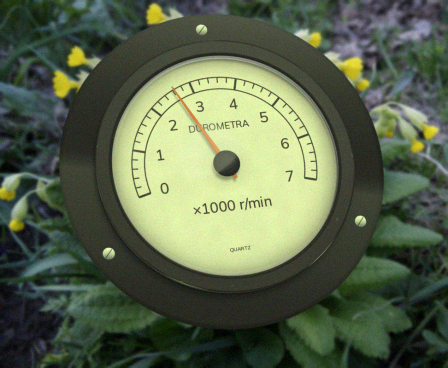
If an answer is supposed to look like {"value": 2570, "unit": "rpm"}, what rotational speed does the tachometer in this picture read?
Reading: {"value": 2600, "unit": "rpm"}
